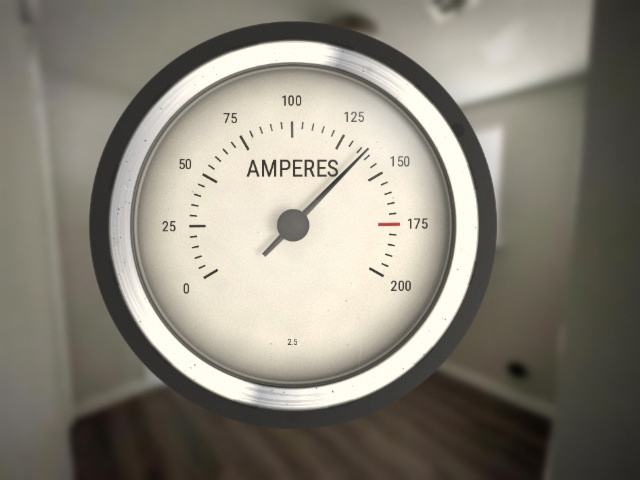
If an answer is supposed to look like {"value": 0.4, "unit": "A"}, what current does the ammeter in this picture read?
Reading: {"value": 137.5, "unit": "A"}
